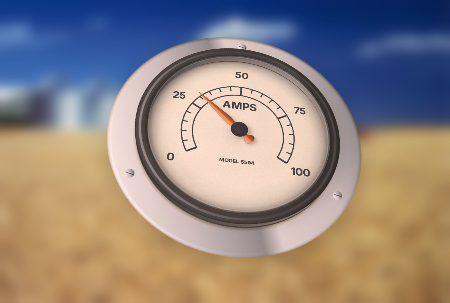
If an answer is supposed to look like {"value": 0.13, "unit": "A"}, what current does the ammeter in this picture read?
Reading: {"value": 30, "unit": "A"}
